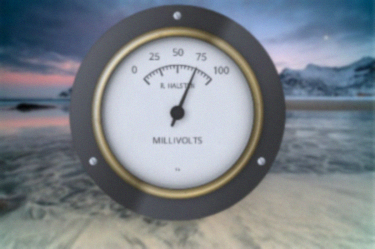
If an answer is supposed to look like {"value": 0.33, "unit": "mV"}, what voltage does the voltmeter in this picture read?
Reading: {"value": 75, "unit": "mV"}
